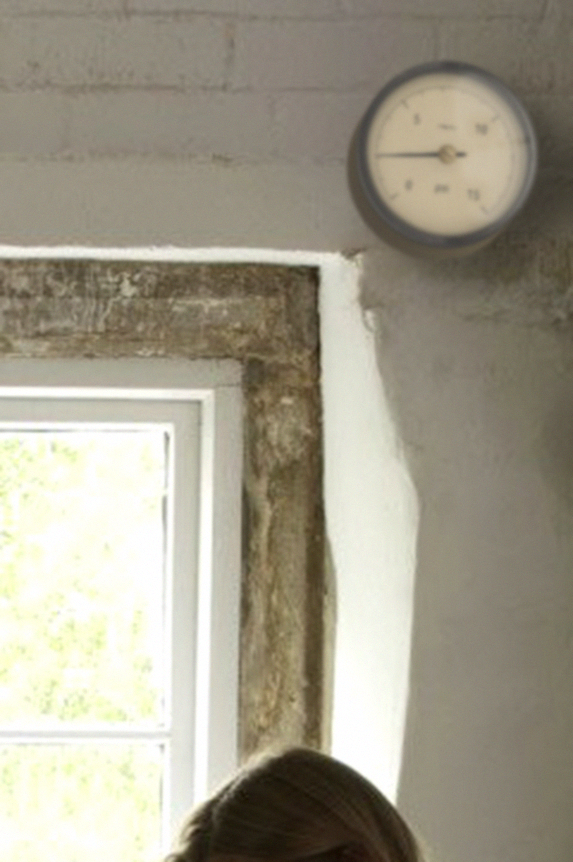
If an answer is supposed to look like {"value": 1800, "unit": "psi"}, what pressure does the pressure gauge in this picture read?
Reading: {"value": 2, "unit": "psi"}
